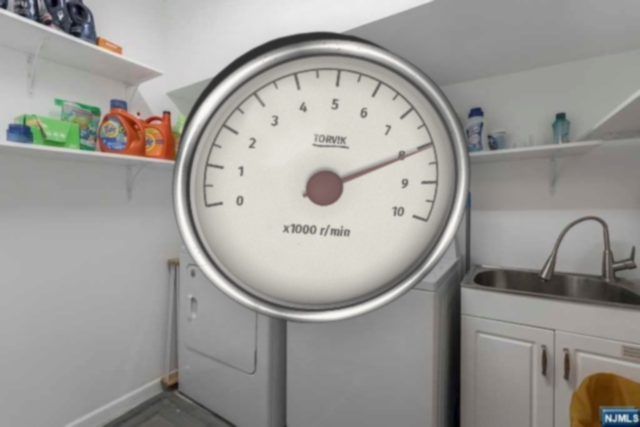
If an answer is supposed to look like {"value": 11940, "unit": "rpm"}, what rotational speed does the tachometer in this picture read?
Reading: {"value": 8000, "unit": "rpm"}
